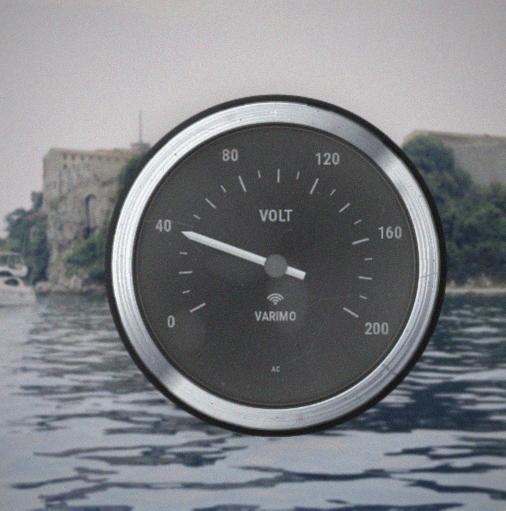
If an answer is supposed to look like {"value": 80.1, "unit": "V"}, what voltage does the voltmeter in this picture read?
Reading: {"value": 40, "unit": "V"}
